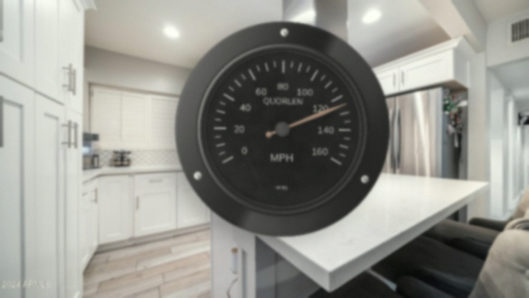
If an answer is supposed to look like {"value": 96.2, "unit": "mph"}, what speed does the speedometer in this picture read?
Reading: {"value": 125, "unit": "mph"}
